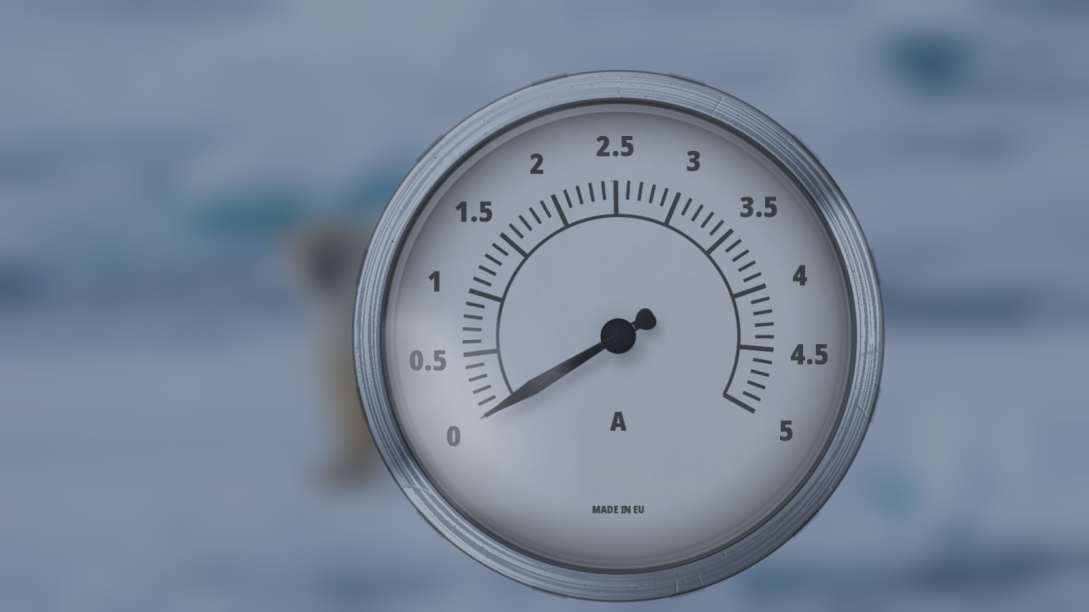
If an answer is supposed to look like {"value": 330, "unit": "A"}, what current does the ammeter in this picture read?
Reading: {"value": 0, "unit": "A"}
